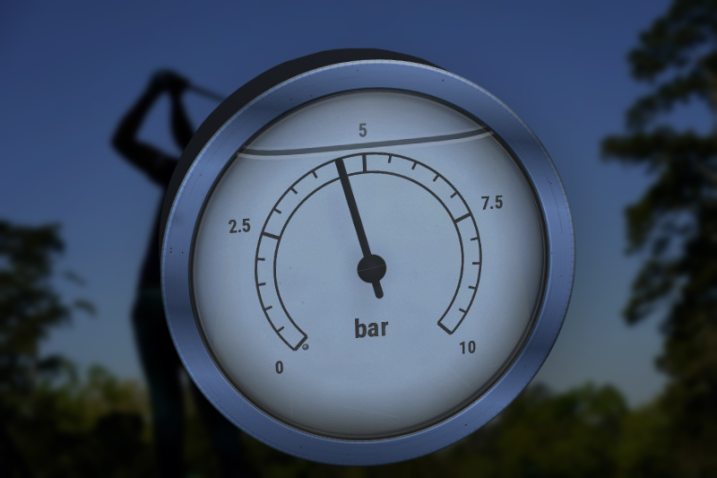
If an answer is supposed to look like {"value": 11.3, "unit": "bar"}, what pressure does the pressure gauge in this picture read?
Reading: {"value": 4.5, "unit": "bar"}
